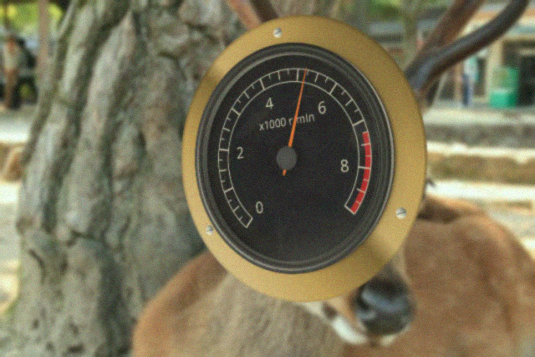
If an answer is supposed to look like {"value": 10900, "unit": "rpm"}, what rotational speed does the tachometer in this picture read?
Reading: {"value": 5250, "unit": "rpm"}
